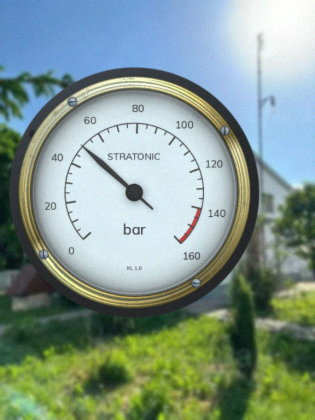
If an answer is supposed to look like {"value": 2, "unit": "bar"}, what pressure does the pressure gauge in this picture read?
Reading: {"value": 50, "unit": "bar"}
